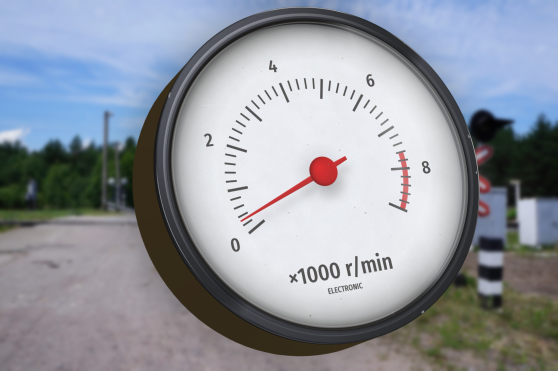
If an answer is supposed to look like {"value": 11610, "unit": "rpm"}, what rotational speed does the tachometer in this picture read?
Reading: {"value": 300, "unit": "rpm"}
